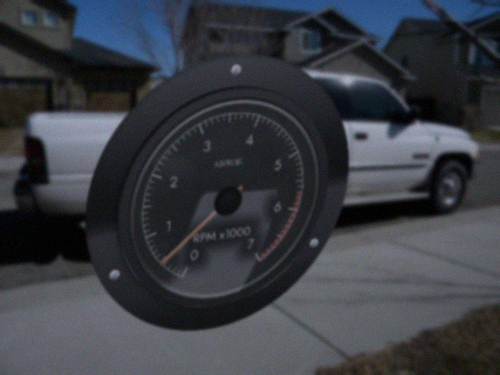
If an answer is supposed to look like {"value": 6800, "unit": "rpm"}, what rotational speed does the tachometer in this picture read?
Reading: {"value": 500, "unit": "rpm"}
